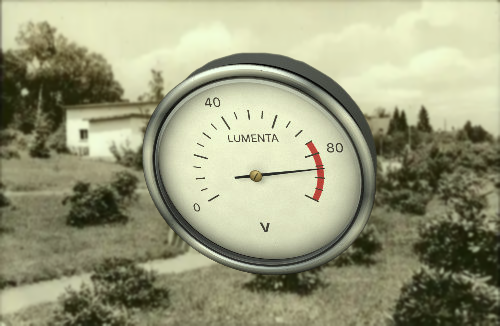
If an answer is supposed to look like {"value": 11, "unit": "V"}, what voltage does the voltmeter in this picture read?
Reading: {"value": 85, "unit": "V"}
